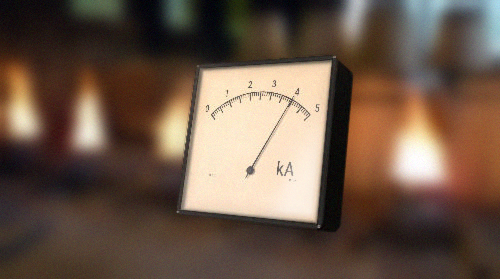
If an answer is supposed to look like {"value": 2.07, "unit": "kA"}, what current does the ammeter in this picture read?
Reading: {"value": 4, "unit": "kA"}
